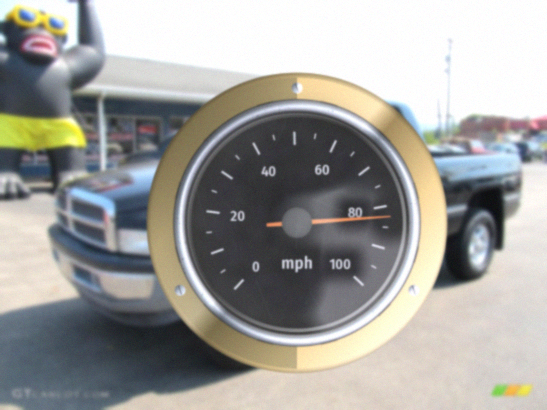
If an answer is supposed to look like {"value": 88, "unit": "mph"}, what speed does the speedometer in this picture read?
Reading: {"value": 82.5, "unit": "mph"}
